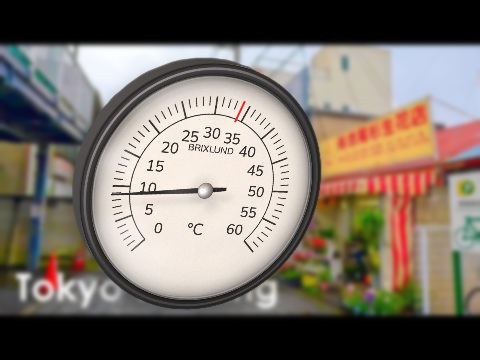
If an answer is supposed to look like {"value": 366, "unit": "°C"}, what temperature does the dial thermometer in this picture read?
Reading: {"value": 9, "unit": "°C"}
